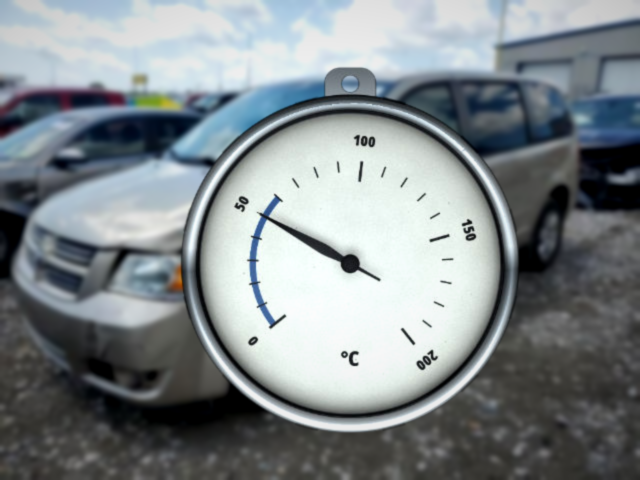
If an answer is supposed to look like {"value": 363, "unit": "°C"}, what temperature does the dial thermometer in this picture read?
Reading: {"value": 50, "unit": "°C"}
